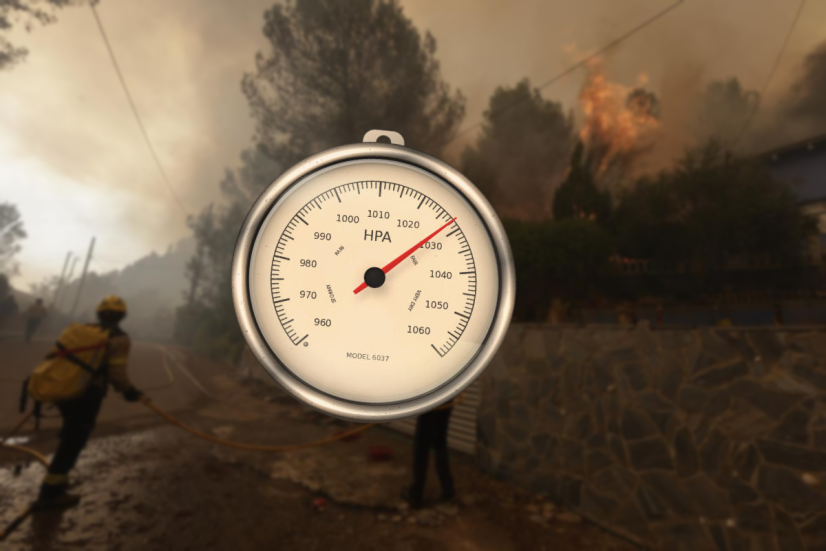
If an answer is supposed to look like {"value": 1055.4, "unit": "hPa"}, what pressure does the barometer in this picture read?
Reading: {"value": 1028, "unit": "hPa"}
